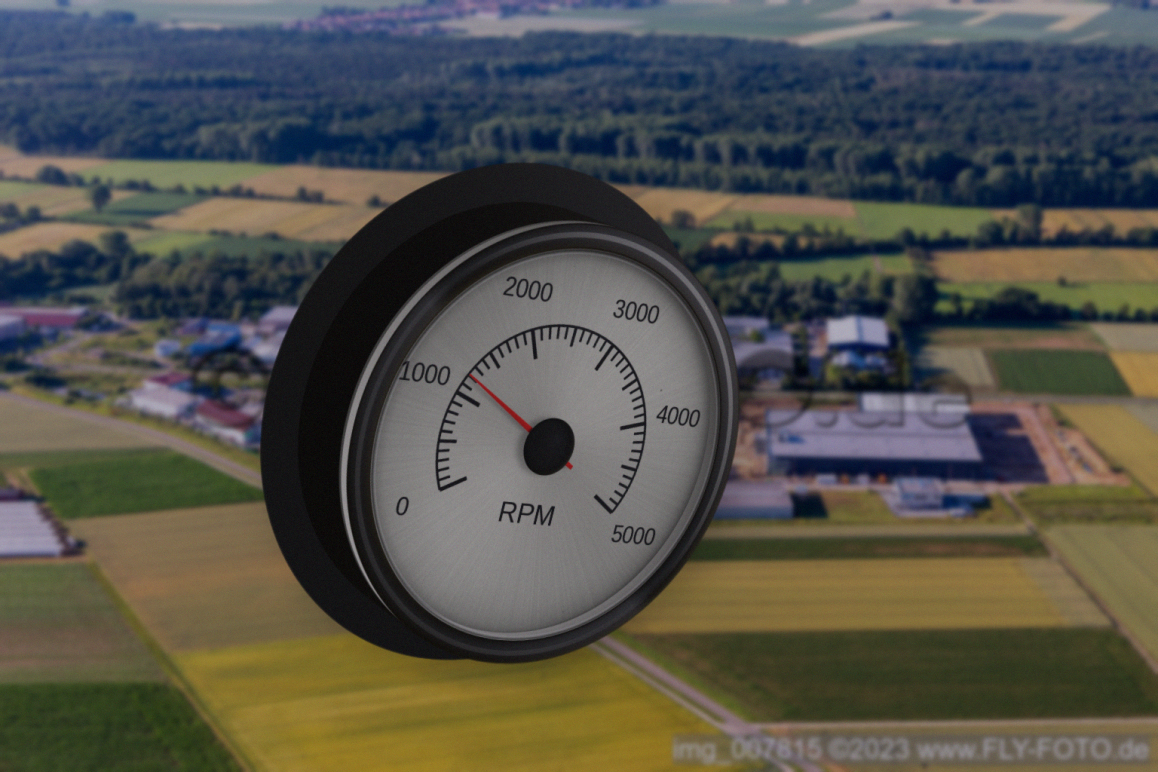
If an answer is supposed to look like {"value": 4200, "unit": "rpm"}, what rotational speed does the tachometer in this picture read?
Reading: {"value": 1200, "unit": "rpm"}
